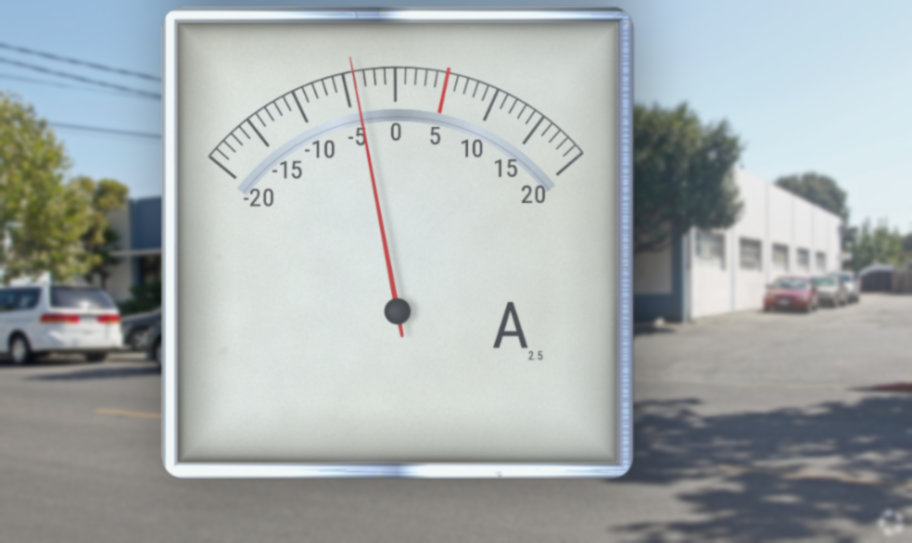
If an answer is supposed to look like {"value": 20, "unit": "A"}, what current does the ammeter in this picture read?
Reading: {"value": -4, "unit": "A"}
